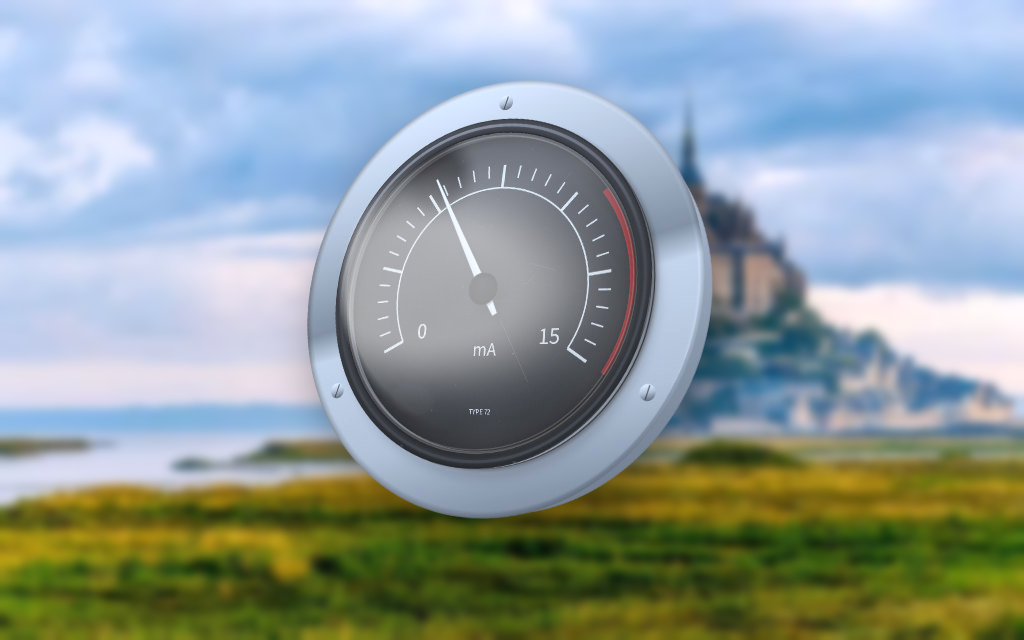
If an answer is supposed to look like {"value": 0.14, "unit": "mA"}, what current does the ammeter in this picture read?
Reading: {"value": 5.5, "unit": "mA"}
